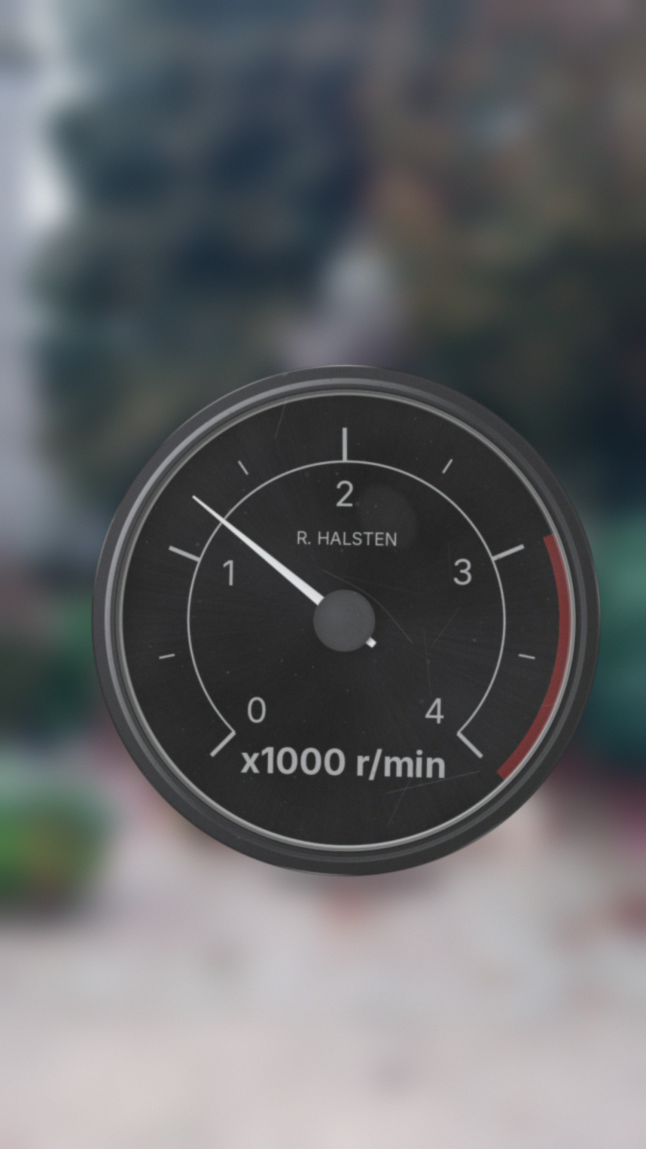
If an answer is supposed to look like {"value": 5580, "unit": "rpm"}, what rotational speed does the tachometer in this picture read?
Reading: {"value": 1250, "unit": "rpm"}
